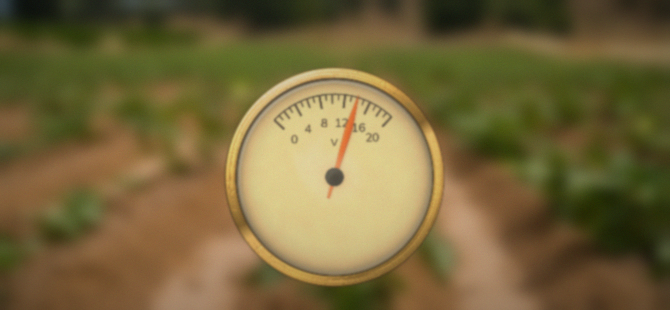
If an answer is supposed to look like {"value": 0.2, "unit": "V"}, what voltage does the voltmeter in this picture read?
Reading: {"value": 14, "unit": "V"}
